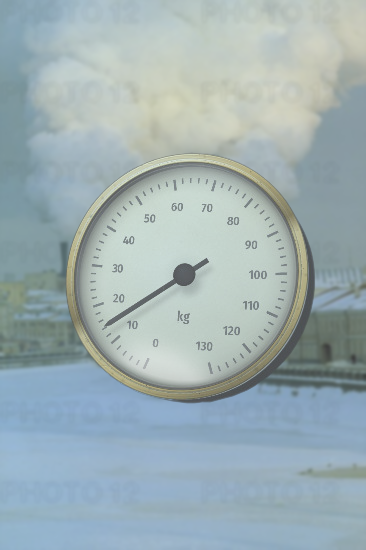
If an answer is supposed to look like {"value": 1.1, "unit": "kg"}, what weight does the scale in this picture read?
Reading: {"value": 14, "unit": "kg"}
